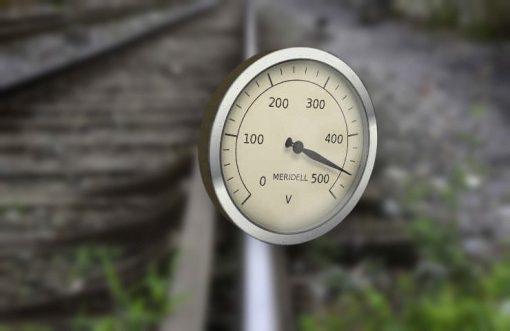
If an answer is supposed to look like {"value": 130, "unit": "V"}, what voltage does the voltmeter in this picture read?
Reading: {"value": 460, "unit": "V"}
